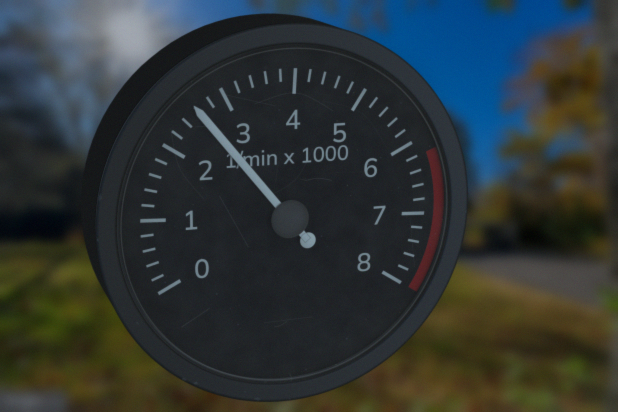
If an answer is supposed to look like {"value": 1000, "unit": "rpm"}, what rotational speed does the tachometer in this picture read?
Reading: {"value": 2600, "unit": "rpm"}
